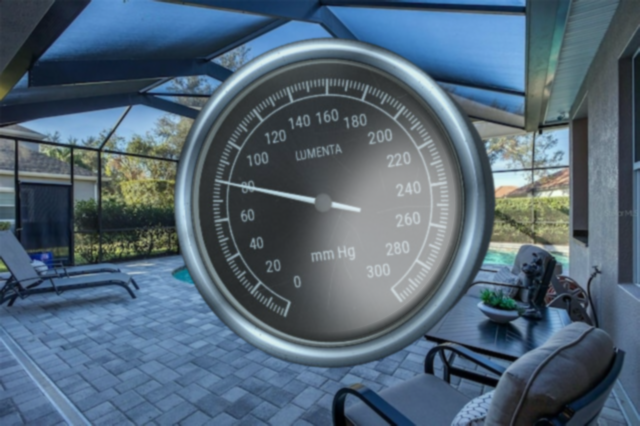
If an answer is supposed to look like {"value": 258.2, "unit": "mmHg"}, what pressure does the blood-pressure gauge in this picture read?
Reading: {"value": 80, "unit": "mmHg"}
